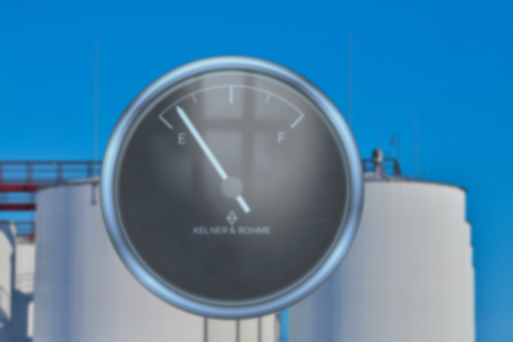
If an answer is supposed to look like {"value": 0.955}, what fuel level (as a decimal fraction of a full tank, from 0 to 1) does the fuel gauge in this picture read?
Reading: {"value": 0.125}
